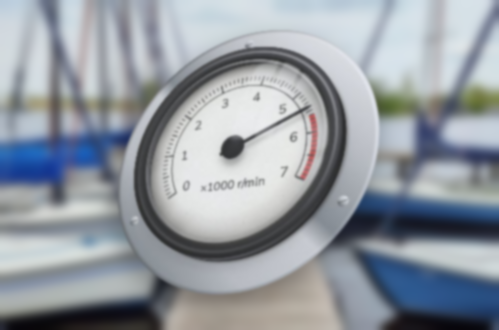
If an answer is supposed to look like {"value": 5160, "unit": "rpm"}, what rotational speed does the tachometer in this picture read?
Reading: {"value": 5500, "unit": "rpm"}
